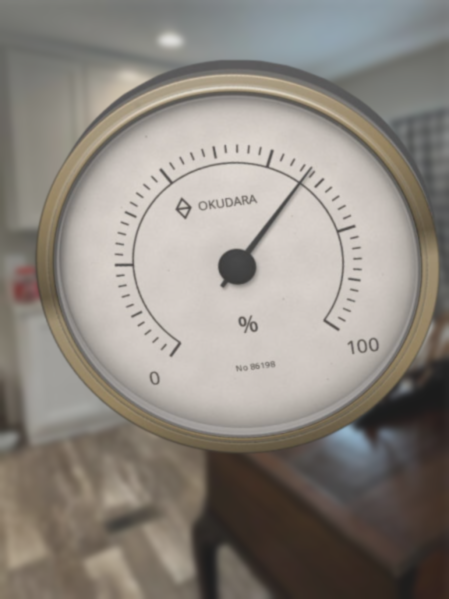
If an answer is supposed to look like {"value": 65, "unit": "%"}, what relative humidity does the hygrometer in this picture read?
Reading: {"value": 67, "unit": "%"}
